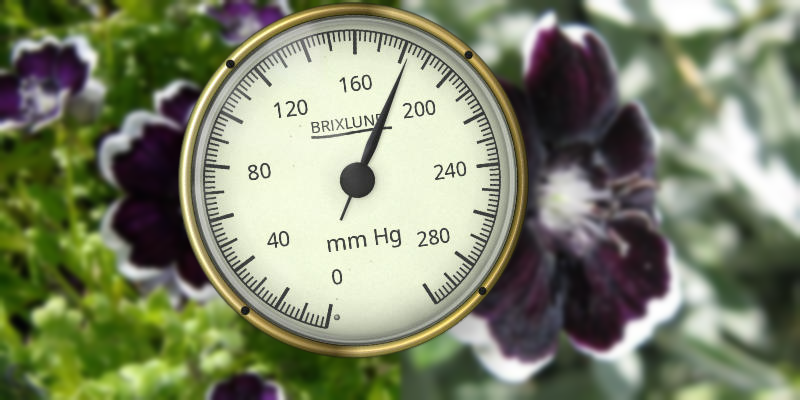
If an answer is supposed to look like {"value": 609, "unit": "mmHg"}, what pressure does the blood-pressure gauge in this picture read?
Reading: {"value": 182, "unit": "mmHg"}
